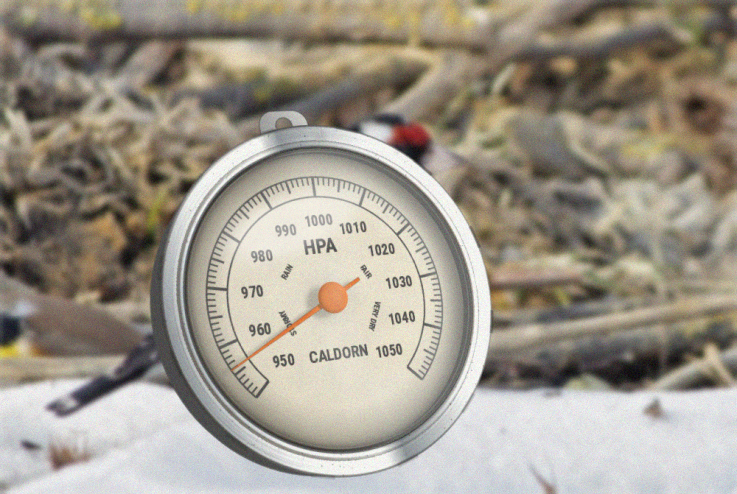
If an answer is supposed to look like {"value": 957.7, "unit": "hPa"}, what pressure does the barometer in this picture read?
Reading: {"value": 956, "unit": "hPa"}
